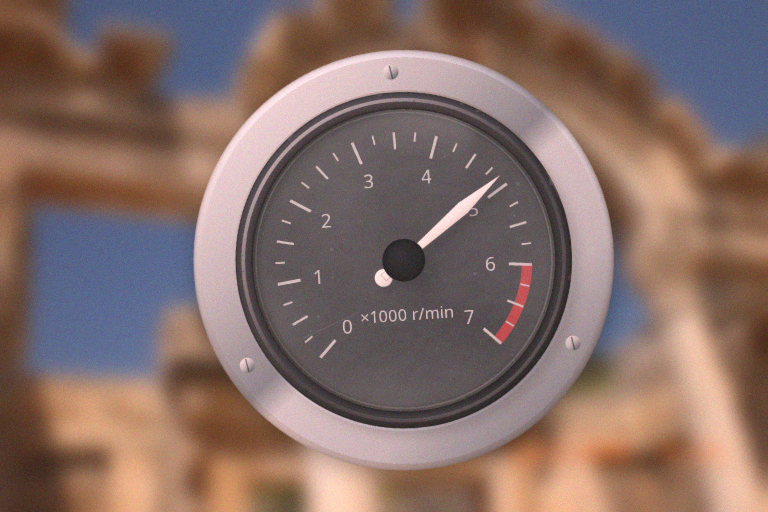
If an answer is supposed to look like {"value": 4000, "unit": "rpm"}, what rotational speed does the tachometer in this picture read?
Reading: {"value": 4875, "unit": "rpm"}
